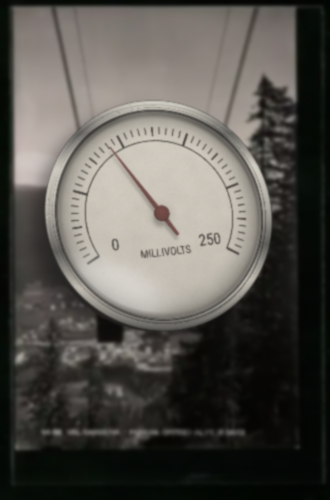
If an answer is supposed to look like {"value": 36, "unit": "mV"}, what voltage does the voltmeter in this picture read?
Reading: {"value": 90, "unit": "mV"}
